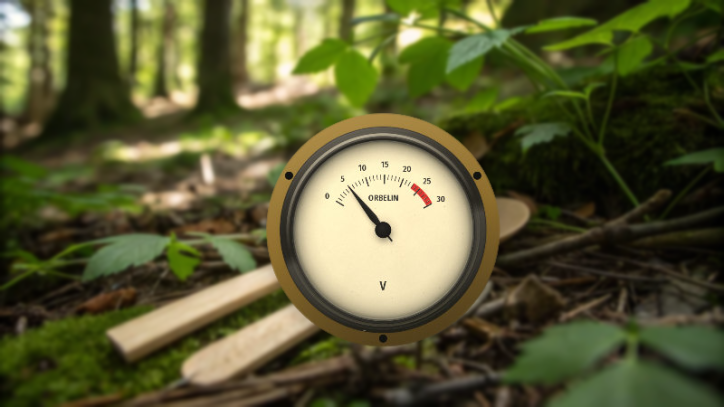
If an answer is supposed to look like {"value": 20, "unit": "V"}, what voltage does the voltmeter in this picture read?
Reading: {"value": 5, "unit": "V"}
